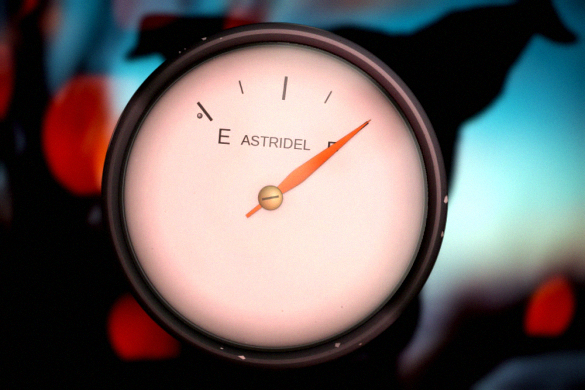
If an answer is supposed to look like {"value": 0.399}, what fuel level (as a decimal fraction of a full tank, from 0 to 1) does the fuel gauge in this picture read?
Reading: {"value": 1}
